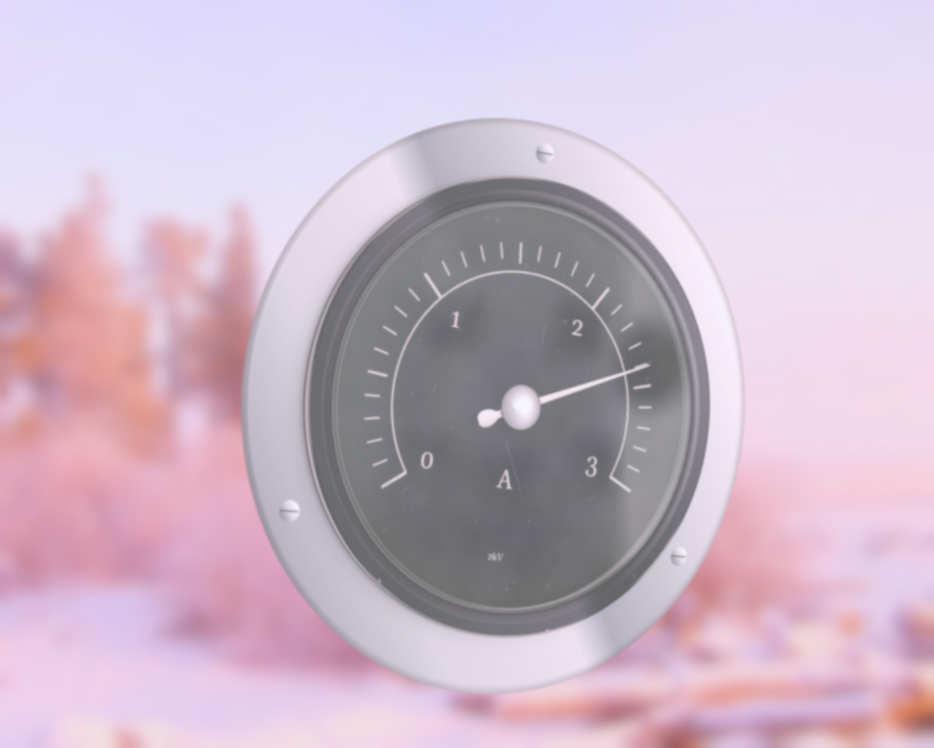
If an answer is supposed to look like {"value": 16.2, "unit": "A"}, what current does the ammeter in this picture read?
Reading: {"value": 2.4, "unit": "A"}
